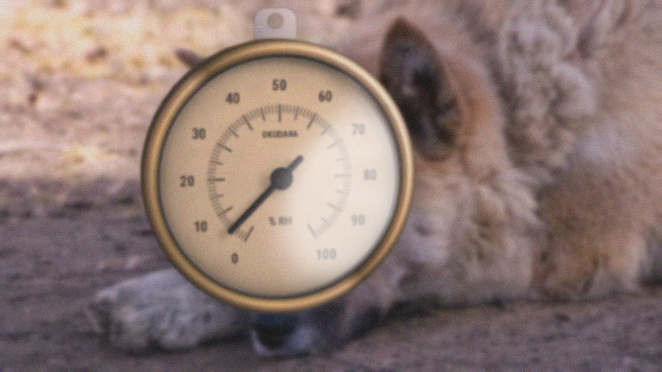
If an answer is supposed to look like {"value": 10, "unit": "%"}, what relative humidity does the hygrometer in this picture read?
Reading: {"value": 5, "unit": "%"}
